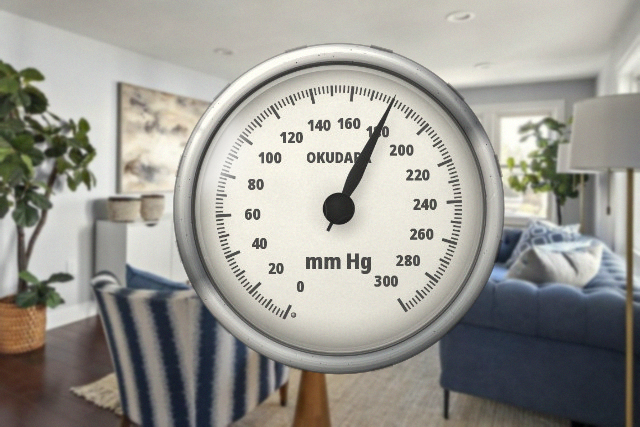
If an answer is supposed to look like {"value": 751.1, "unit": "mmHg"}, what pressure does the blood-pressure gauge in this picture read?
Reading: {"value": 180, "unit": "mmHg"}
